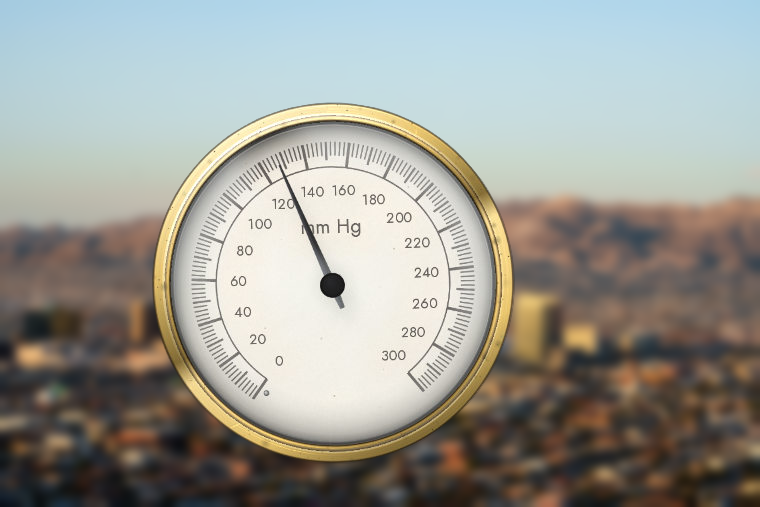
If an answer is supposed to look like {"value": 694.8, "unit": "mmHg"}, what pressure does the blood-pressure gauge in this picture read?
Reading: {"value": 128, "unit": "mmHg"}
